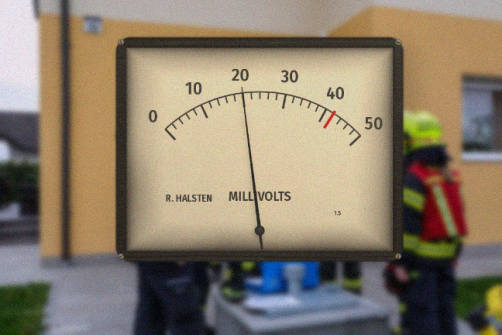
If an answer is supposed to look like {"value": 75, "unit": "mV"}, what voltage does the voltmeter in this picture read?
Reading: {"value": 20, "unit": "mV"}
